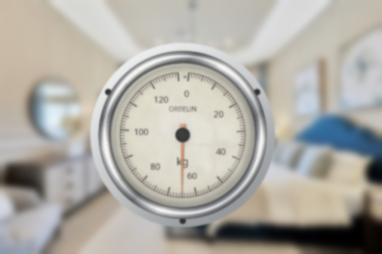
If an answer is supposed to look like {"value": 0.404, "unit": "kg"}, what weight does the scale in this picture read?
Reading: {"value": 65, "unit": "kg"}
